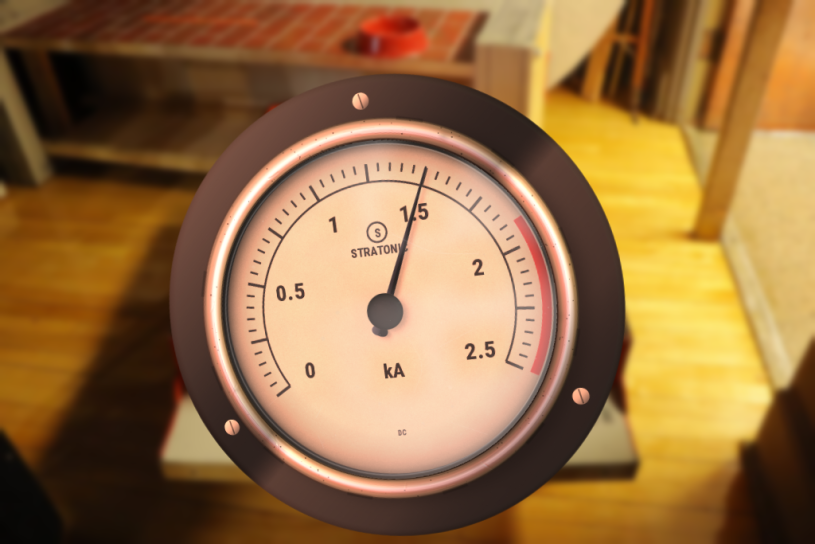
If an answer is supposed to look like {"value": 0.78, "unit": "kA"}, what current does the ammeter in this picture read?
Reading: {"value": 1.5, "unit": "kA"}
